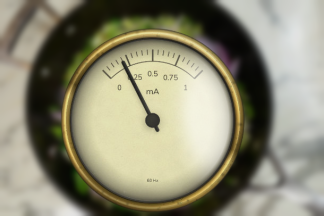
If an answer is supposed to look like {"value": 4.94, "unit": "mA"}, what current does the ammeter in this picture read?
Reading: {"value": 0.2, "unit": "mA"}
